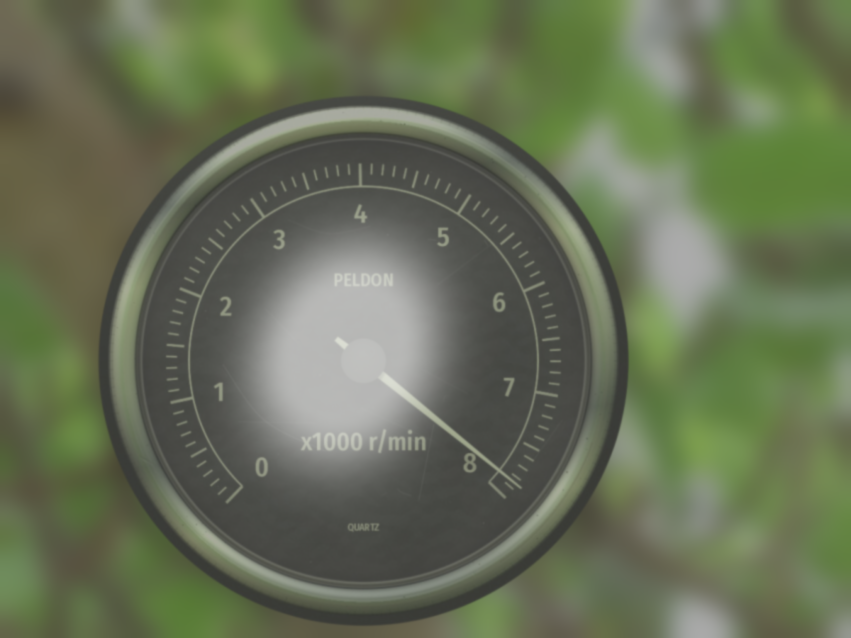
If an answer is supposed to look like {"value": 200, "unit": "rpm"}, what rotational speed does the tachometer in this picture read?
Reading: {"value": 7850, "unit": "rpm"}
